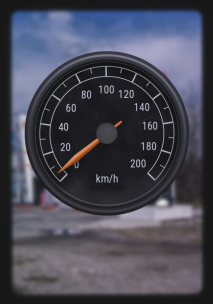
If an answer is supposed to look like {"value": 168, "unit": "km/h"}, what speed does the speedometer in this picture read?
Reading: {"value": 5, "unit": "km/h"}
